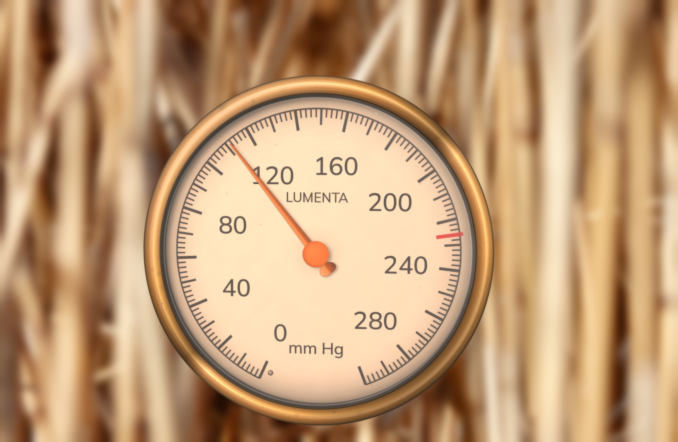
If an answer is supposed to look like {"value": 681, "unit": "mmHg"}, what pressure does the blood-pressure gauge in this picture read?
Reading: {"value": 112, "unit": "mmHg"}
